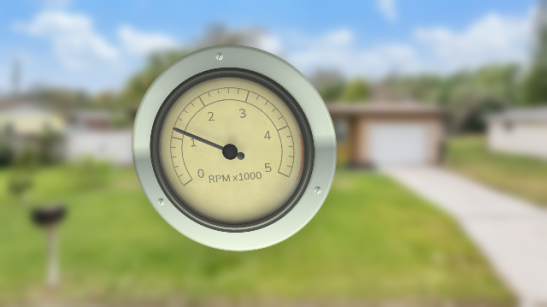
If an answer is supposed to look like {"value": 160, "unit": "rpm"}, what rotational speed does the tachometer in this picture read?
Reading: {"value": 1200, "unit": "rpm"}
